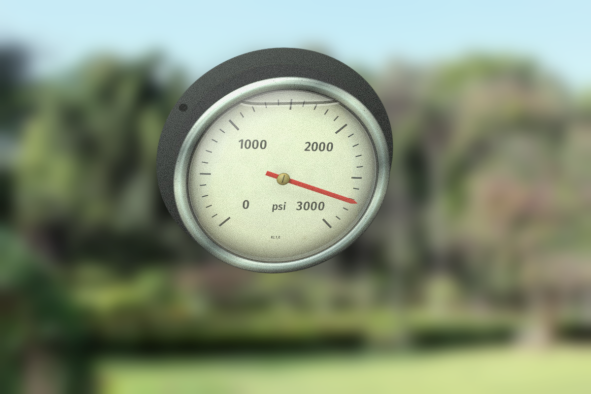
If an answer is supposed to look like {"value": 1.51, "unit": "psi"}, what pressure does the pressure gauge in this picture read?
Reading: {"value": 2700, "unit": "psi"}
